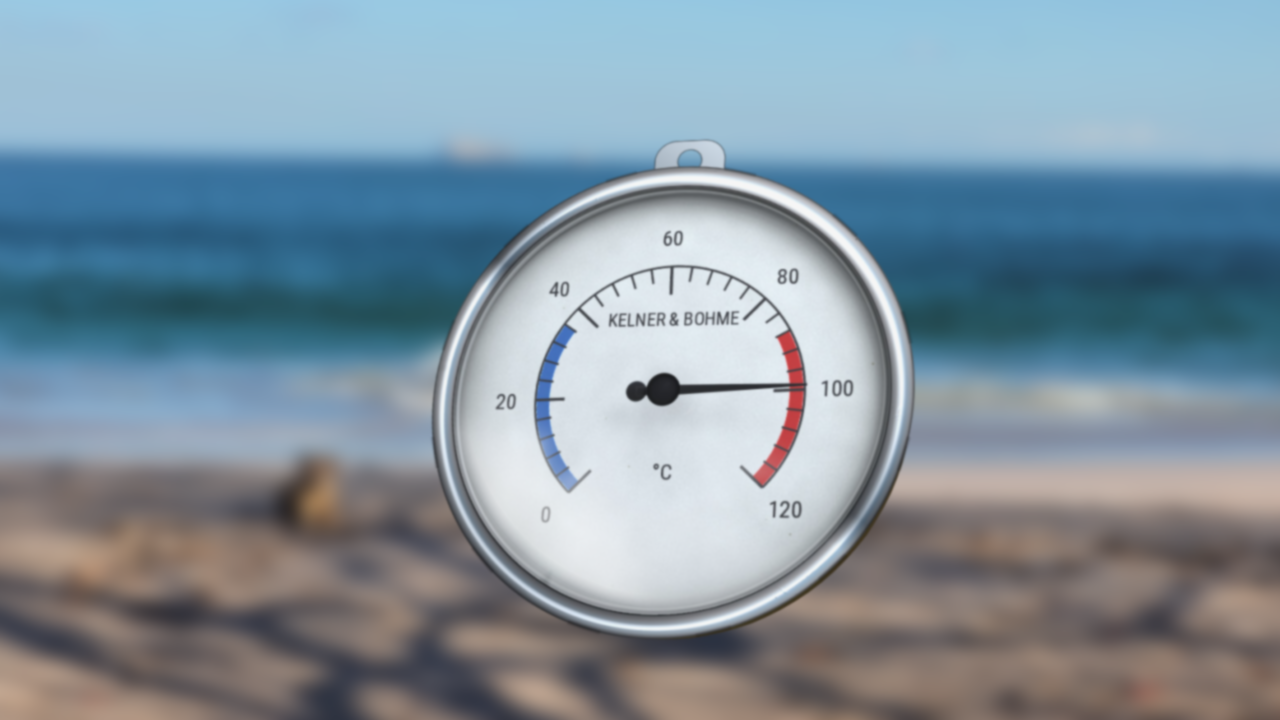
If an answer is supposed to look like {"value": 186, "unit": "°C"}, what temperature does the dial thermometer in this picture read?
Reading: {"value": 100, "unit": "°C"}
